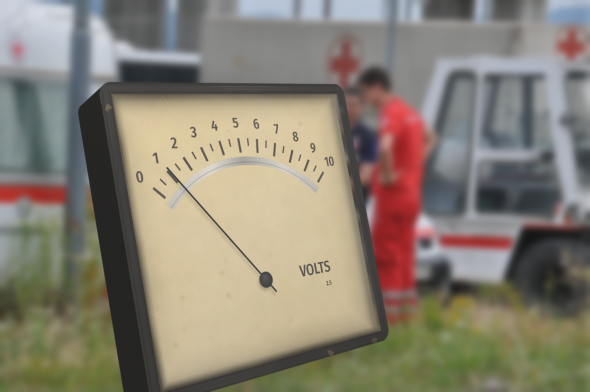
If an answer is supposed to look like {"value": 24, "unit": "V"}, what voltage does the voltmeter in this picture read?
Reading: {"value": 1, "unit": "V"}
